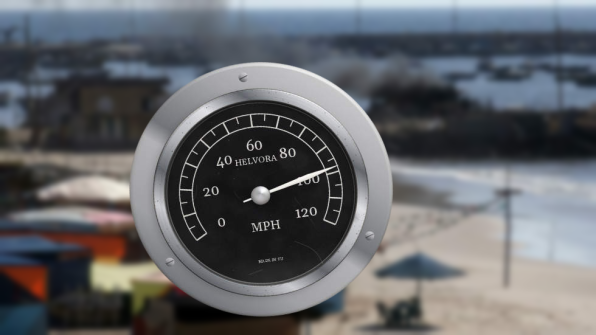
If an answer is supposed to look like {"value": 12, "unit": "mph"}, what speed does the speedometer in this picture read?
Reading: {"value": 97.5, "unit": "mph"}
